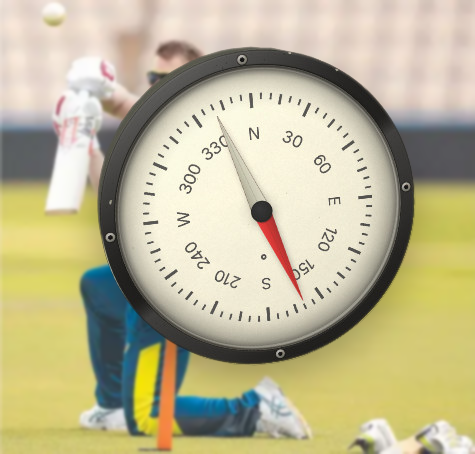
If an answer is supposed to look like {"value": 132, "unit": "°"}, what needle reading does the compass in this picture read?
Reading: {"value": 160, "unit": "°"}
